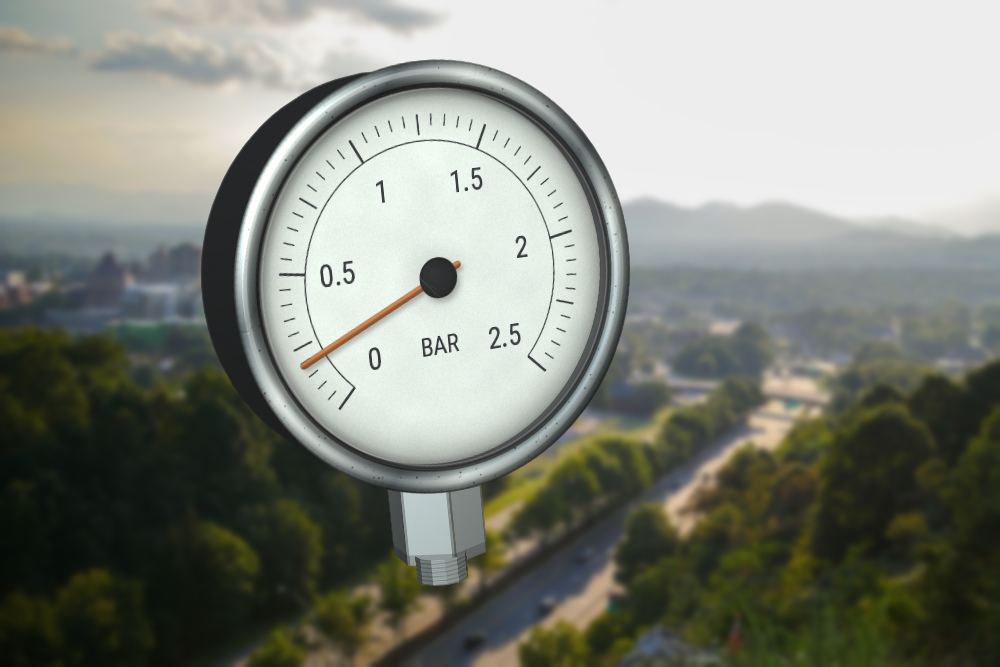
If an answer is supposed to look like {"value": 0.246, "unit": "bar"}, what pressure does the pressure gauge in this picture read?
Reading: {"value": 0.2, "unit": "bar"}
